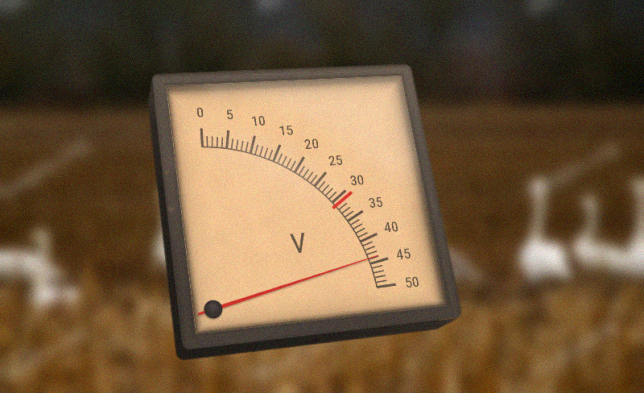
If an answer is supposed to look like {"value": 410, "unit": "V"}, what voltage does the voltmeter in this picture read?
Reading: {"value": 44, "unit": "V"}
